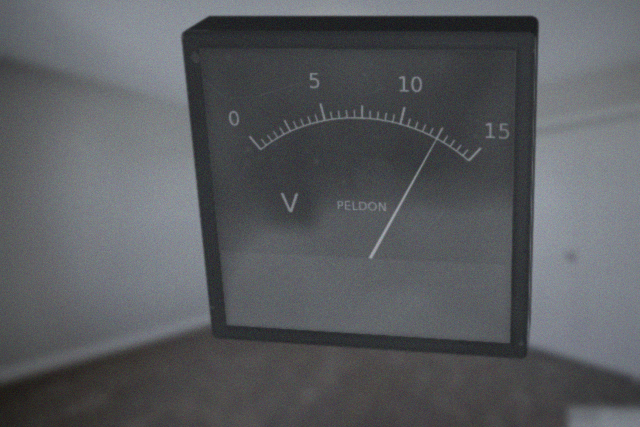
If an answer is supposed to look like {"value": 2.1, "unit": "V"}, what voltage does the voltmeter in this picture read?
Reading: {"value": 12.5, "unit": "V"}
